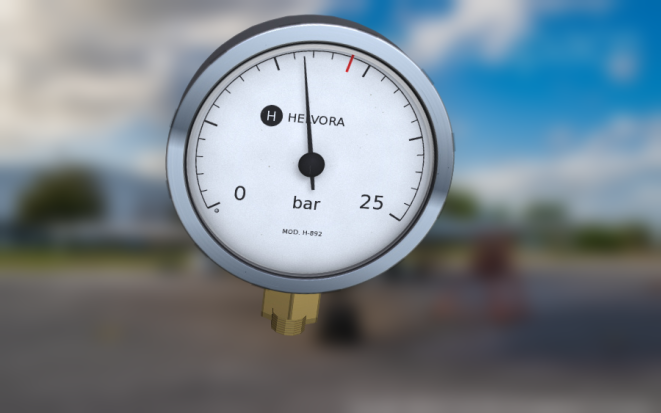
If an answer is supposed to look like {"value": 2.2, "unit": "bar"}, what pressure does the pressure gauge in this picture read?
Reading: {"value": 11.5, "unit": "bar"}
